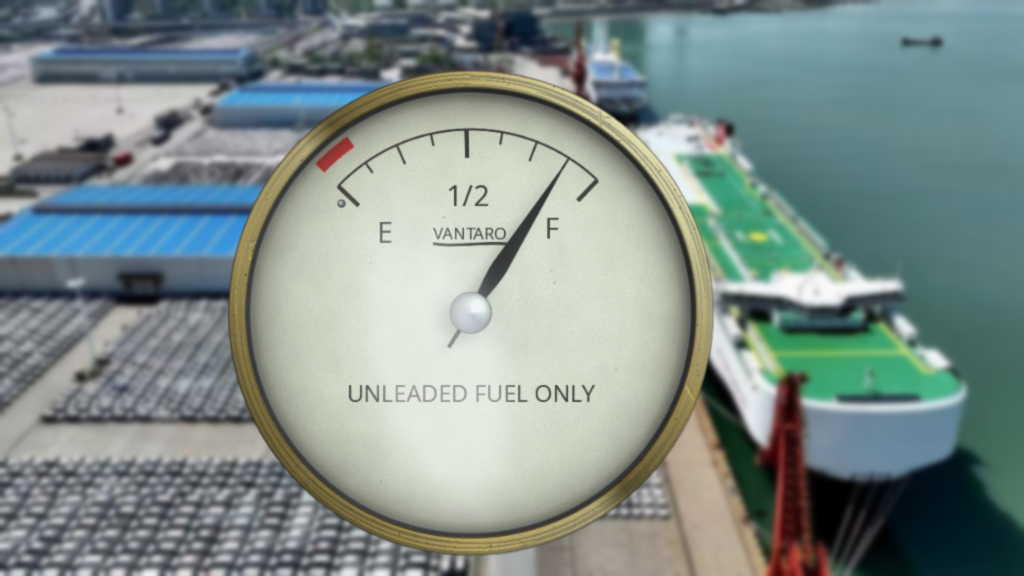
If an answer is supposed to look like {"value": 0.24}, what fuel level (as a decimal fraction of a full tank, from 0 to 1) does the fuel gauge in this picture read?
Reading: {"value": 0.875}
